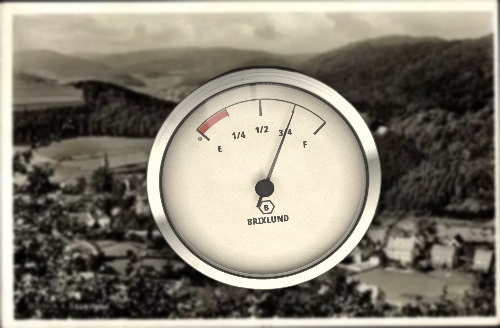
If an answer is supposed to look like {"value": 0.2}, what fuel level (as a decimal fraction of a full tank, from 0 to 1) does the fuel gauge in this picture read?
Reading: {"value": 0.75}
